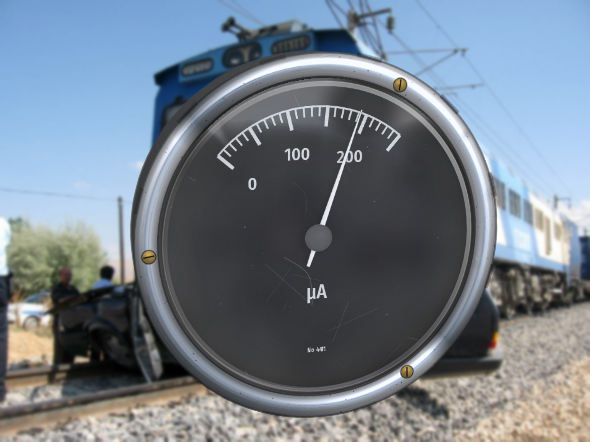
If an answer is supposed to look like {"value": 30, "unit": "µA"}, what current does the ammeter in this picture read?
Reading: {"value": 190, "unit": "µA"}
